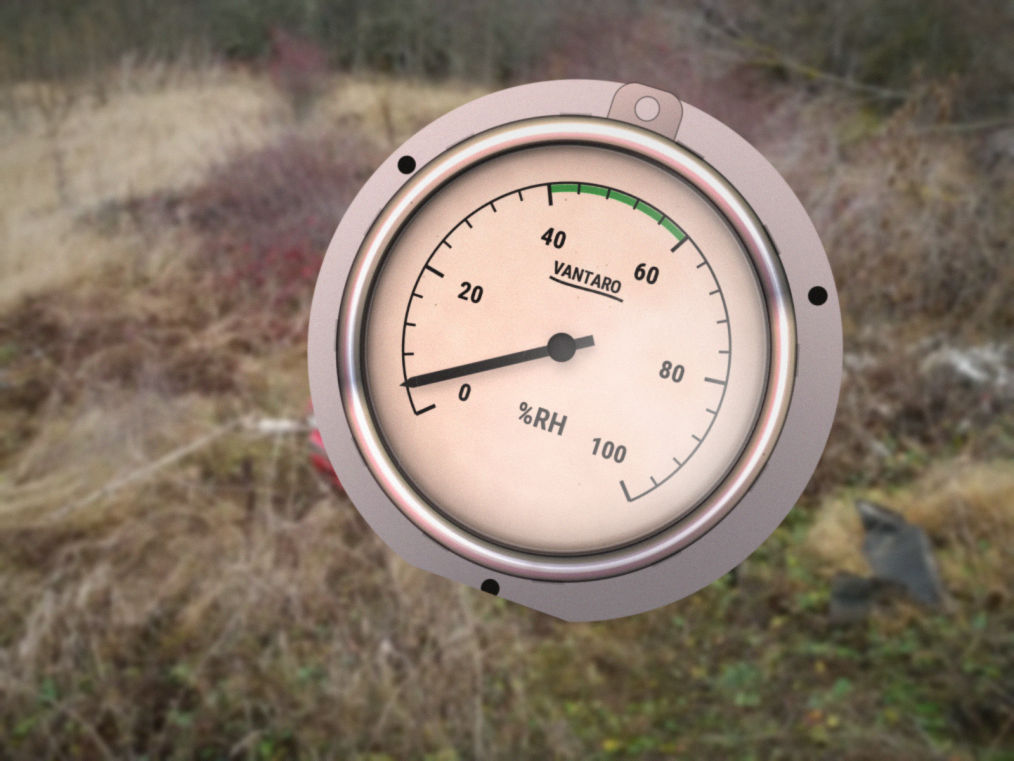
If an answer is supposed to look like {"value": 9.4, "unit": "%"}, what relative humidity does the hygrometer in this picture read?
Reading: {"value": 4, "unit": "%"}
